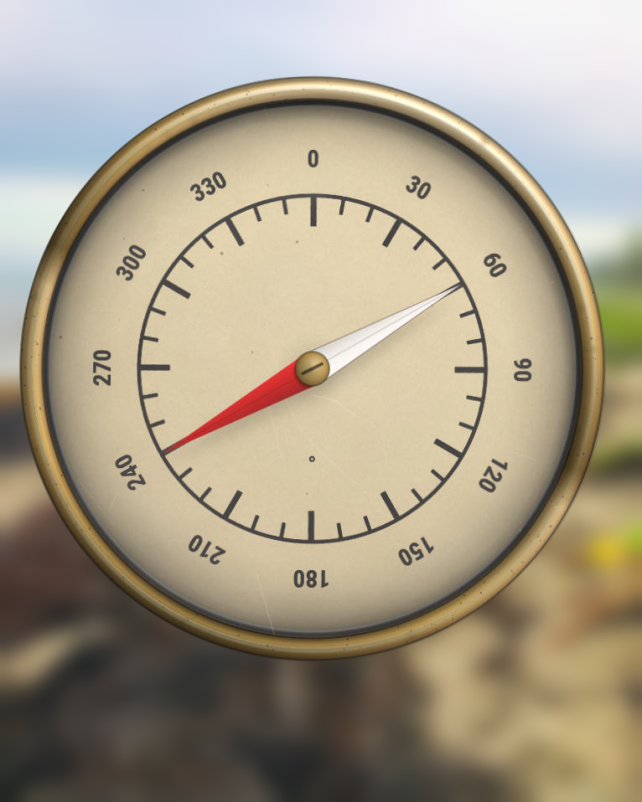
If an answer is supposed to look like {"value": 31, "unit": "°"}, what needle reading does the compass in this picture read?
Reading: {"value": 240, "unit": "°"}
